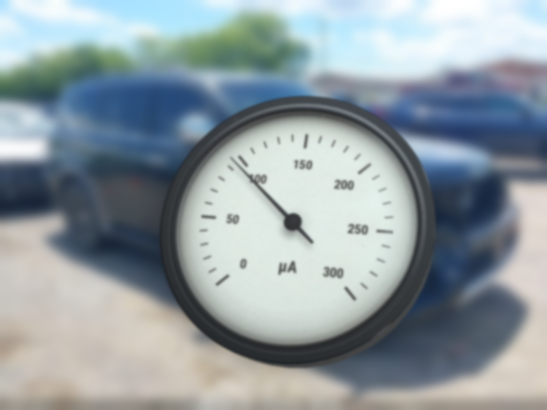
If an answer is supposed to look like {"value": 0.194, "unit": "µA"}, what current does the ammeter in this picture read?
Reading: {"value": 95, "unit": "µA"}
